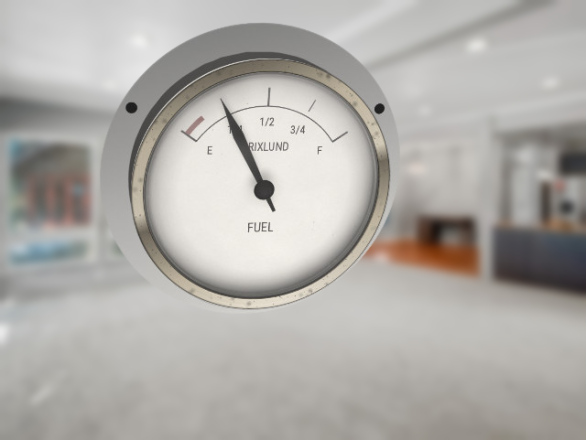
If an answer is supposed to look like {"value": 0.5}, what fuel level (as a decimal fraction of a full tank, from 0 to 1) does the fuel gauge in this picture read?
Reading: {"value": 0.25}
